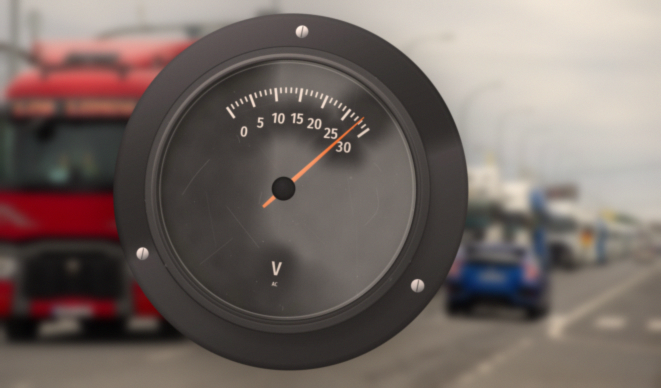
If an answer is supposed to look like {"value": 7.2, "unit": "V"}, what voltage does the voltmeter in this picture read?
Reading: {"value": 28, "unit": "V"}
